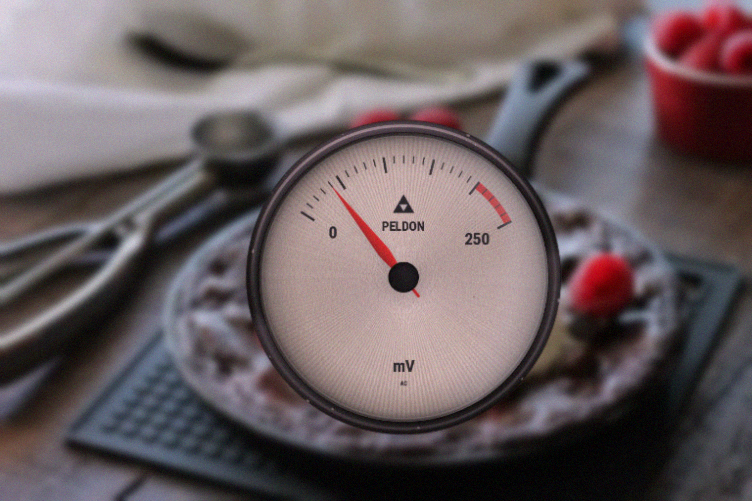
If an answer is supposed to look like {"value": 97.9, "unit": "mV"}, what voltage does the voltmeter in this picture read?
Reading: {"value": 40, "unit": "mV"}
